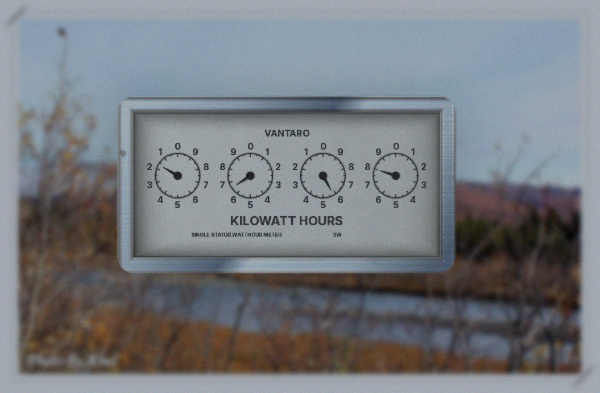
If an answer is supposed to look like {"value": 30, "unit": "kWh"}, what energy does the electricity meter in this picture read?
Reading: {"value": 1658, "unit": "kWh"}
